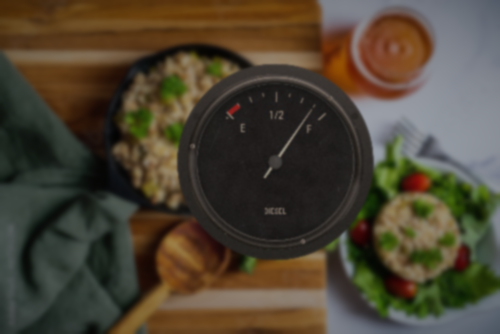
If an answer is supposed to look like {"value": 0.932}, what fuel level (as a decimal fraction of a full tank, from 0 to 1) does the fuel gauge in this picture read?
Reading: {"value": 0.875}
